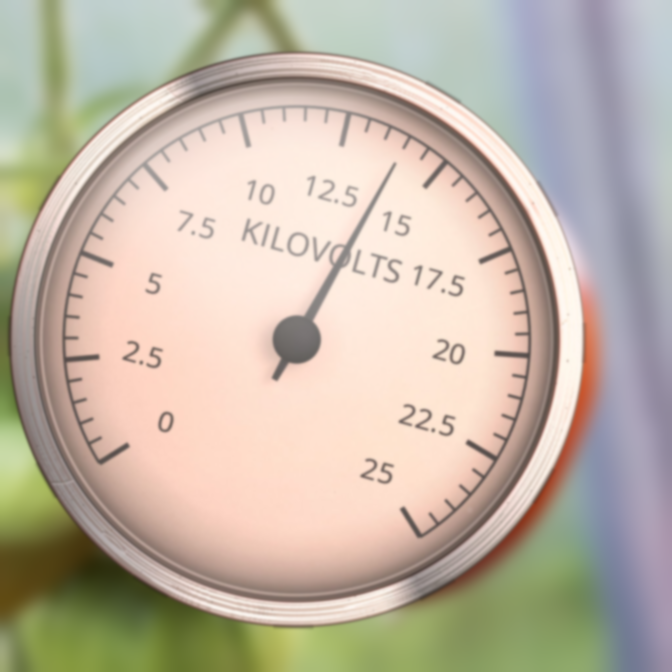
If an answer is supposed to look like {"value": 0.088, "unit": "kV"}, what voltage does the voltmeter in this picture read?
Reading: {"value": 14, "unit": "kV"}
